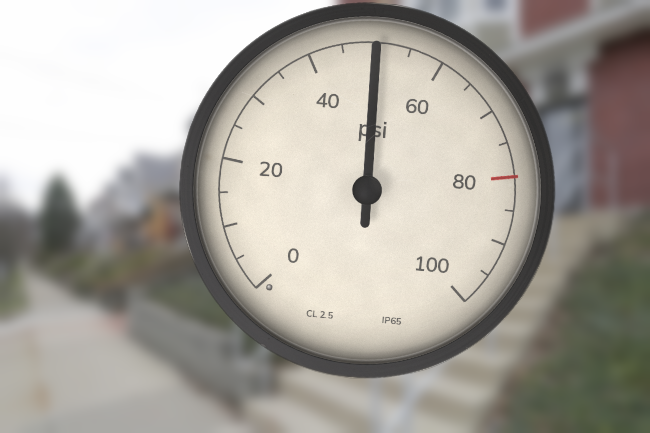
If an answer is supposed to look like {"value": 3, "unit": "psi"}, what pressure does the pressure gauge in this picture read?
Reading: {"value": 50, "unit": "psi"}
